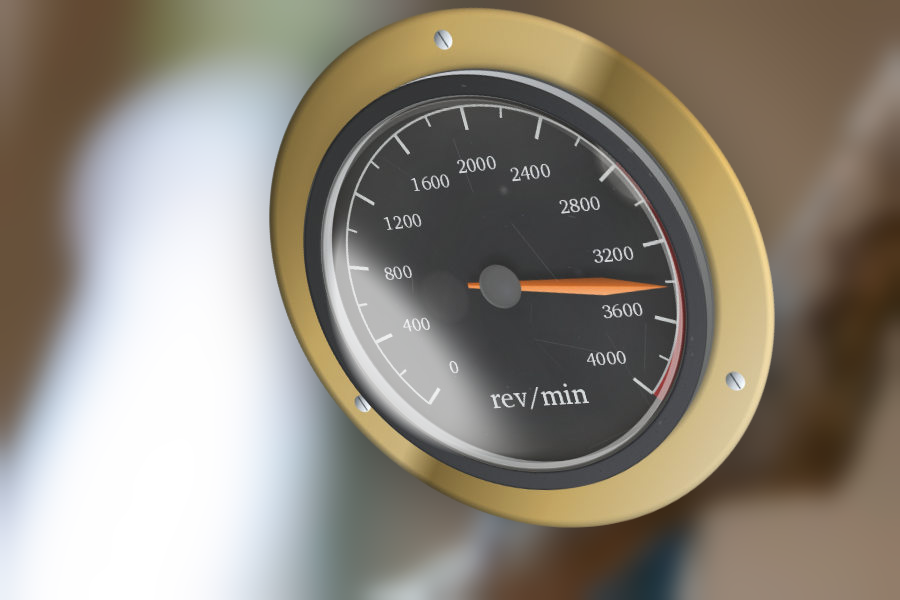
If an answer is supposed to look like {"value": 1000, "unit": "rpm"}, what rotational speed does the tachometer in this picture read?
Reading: {"value": 3400, "unit": "rpm"}
